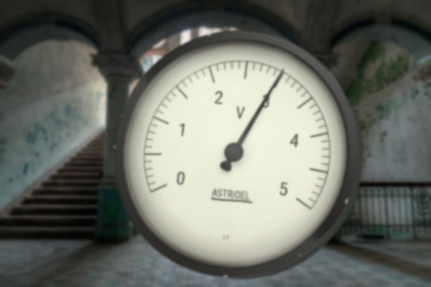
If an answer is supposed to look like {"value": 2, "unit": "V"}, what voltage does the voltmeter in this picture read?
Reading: {"value": 3, "unit": "V"}
